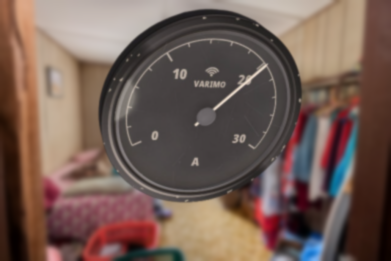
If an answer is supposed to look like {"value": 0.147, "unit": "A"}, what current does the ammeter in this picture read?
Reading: {"value": 20, "unit": "A"}
